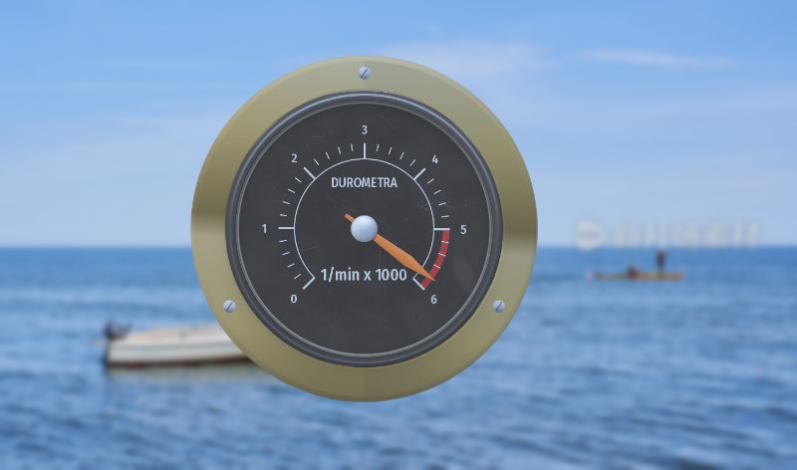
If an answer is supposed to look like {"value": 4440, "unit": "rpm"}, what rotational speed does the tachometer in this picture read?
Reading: {"value": 5800, "unit": "rpm"}
